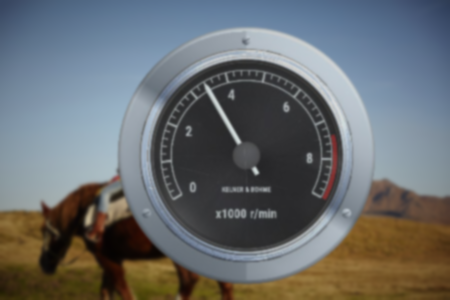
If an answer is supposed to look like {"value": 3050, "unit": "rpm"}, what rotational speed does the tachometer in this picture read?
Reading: {"value": 3400, "unit": "rpm"}
